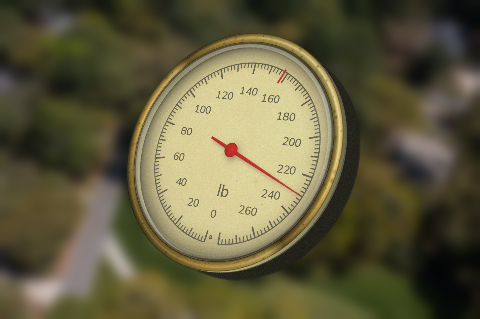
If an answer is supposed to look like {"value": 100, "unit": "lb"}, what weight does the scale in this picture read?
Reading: {"value": 230, "unit": "lb"}
